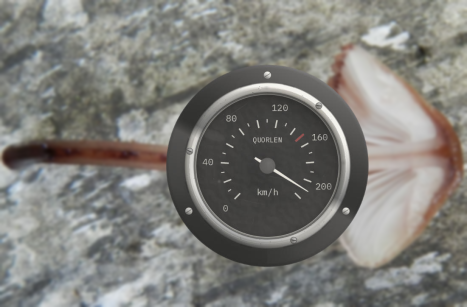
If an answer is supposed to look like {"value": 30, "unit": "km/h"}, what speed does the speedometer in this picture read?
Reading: {"value": 210, "unit": "km/h"}
